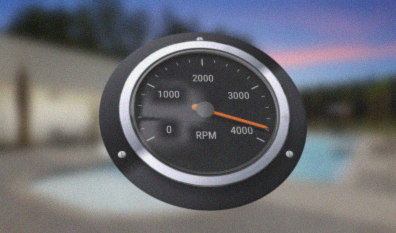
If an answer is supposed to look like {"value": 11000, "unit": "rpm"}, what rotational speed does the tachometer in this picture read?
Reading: {"value": 3800, "unit": "rpm"}
